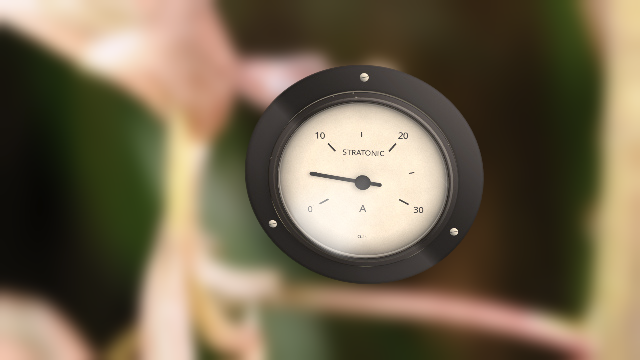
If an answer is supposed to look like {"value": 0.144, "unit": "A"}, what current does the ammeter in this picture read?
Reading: {"value": 5, "unit": "A"}
